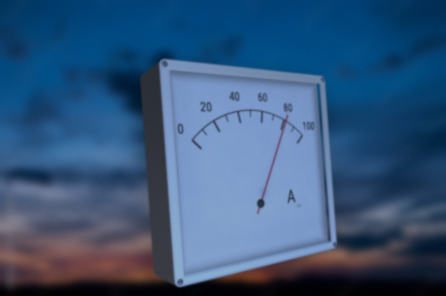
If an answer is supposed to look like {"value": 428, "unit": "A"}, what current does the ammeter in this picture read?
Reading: {"value": 80, "unit": "A"}
